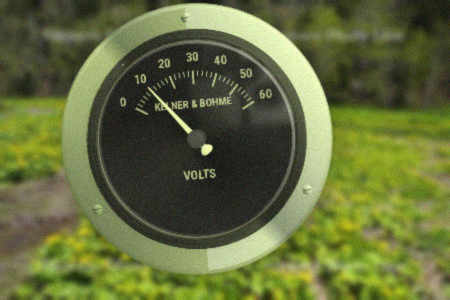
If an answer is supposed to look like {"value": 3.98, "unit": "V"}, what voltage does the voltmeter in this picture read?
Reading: {"value": 10, "unit": "V"}
